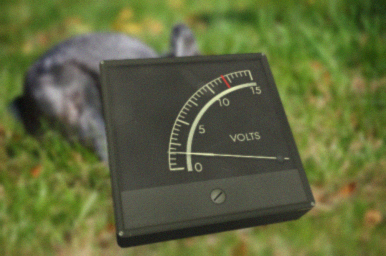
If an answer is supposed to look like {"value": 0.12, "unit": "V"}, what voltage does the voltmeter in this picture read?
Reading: {"value": 1.5, "unit": "V"}
